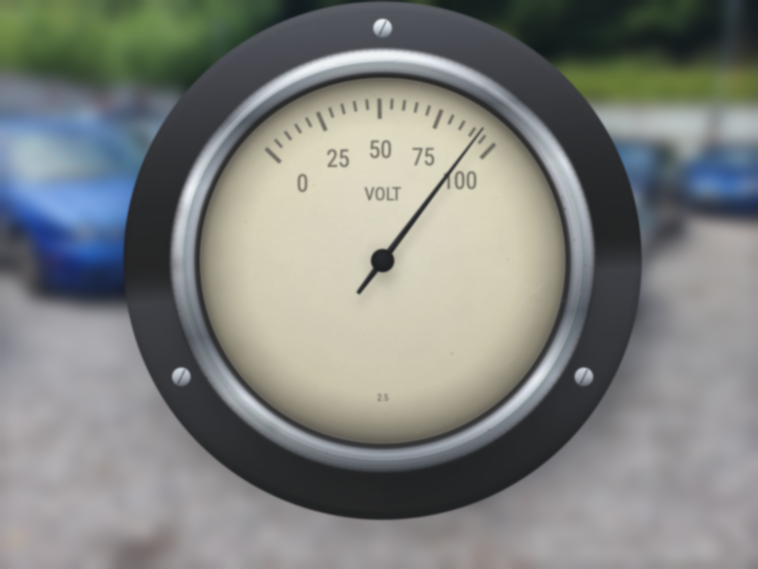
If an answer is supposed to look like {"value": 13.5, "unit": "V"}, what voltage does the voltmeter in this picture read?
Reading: {"value": 92.5, "unit": "V"}
